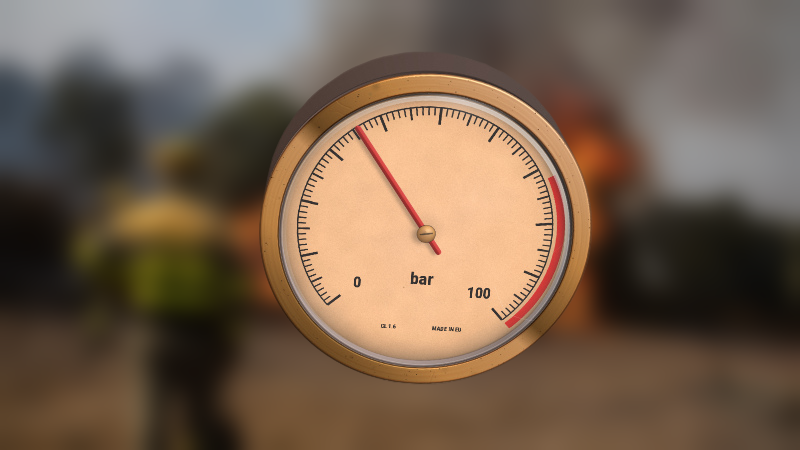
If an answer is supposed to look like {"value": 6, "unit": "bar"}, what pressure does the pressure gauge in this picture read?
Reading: {"value": 36, "unit": "bar"}
